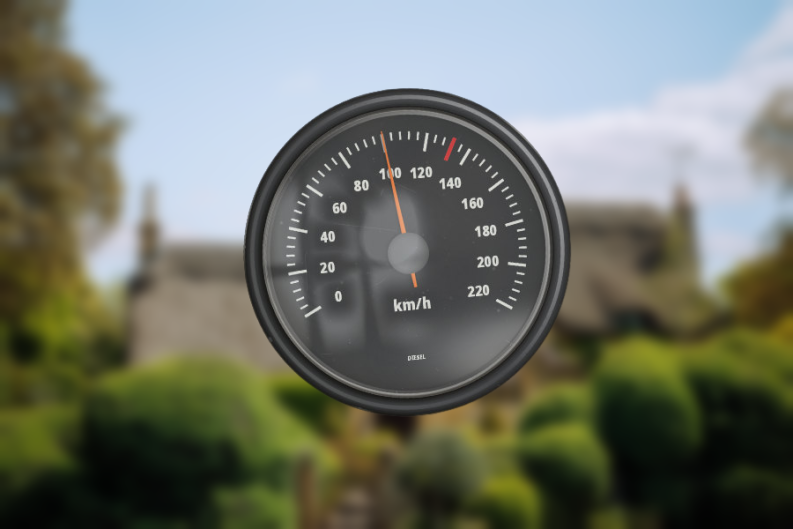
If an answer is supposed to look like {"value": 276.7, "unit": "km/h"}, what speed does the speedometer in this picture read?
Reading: {"value": 100, "unit": "km/h"}
